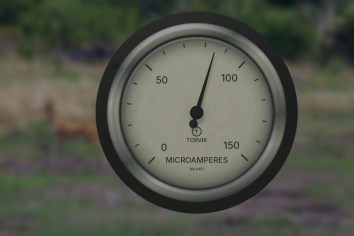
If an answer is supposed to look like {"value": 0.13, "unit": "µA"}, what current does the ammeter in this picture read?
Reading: {"value": 85, "unit": "µA"}
